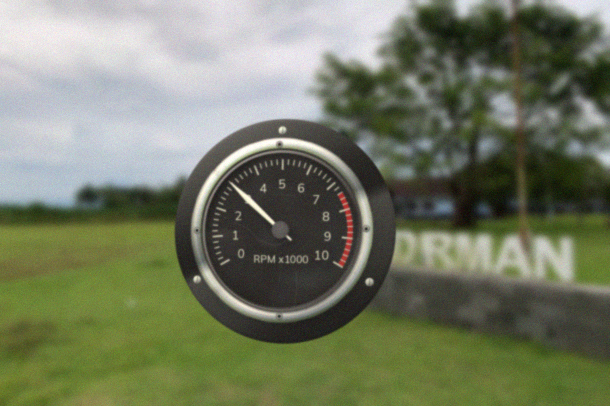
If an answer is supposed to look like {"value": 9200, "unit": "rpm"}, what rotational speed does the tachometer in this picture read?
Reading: {"value": 3000, "unit": "rpm"}
